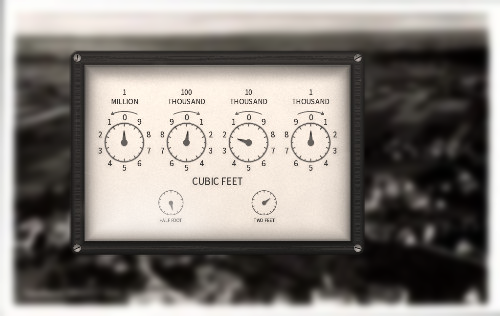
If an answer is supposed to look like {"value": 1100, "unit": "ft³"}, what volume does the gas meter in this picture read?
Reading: {"value": 2000, "unit": "ft³"}
